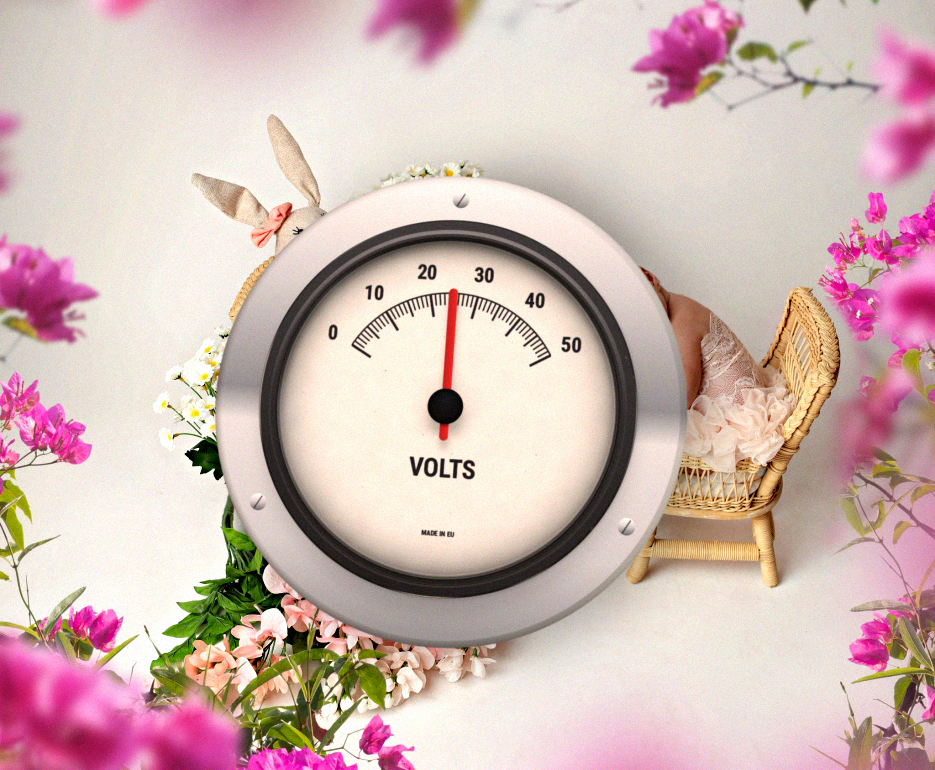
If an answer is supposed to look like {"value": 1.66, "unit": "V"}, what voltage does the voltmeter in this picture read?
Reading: {"value": 25, "unit": "V"}
